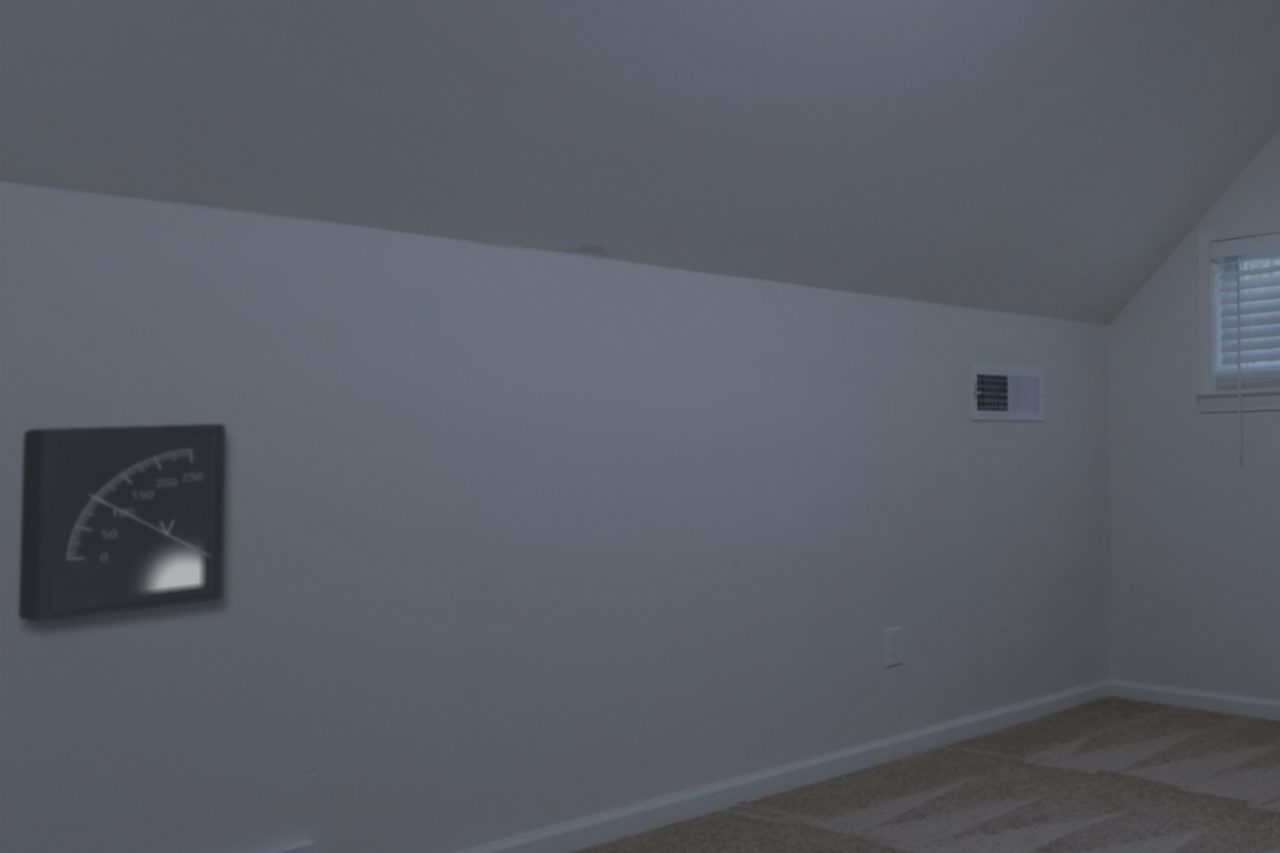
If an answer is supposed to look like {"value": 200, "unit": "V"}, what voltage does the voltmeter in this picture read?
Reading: {"value": 100, "unit": "V"}
